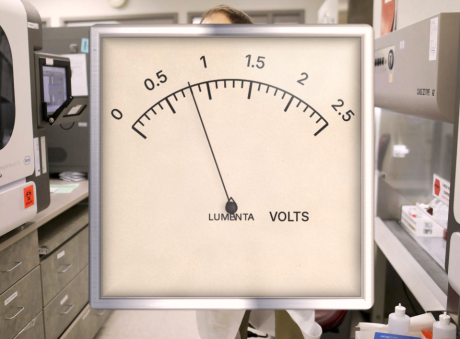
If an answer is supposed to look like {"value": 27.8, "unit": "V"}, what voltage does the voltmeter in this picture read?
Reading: {"value": 0.8, "unit": "V"}
